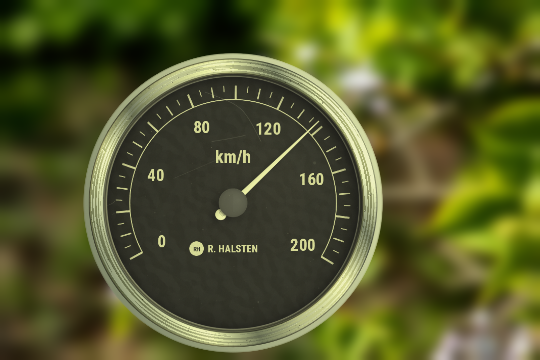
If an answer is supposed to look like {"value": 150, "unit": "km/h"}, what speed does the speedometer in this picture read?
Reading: {"value": 137.5, "unit": "km/h"}
